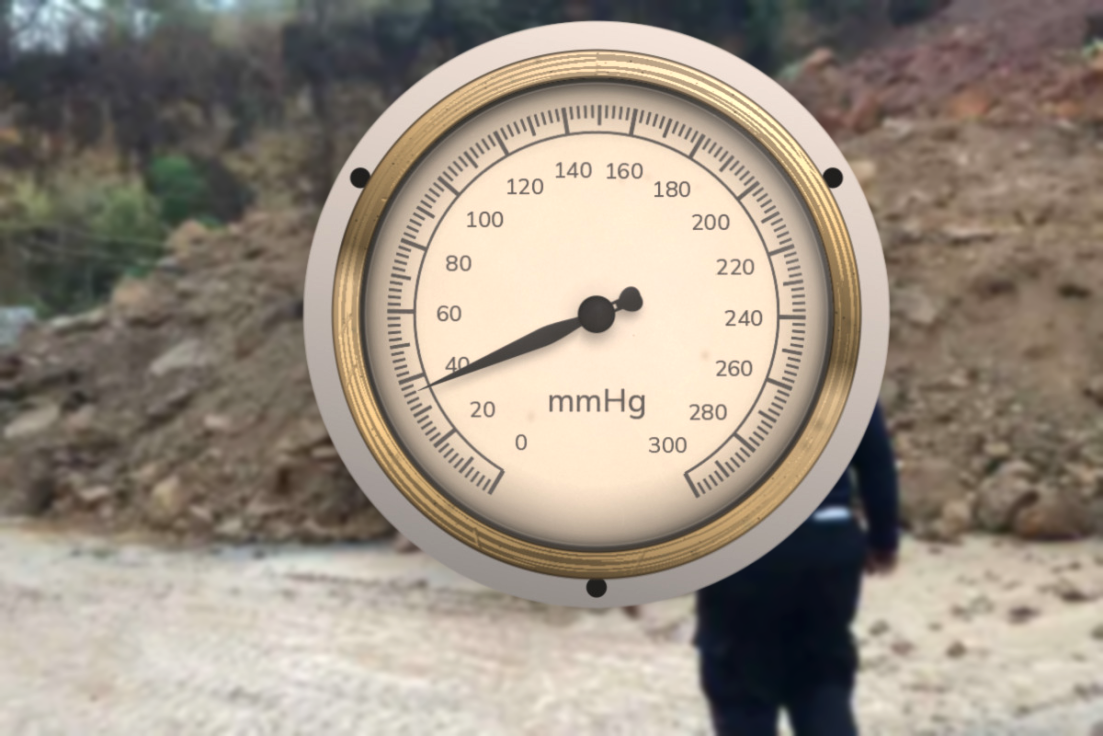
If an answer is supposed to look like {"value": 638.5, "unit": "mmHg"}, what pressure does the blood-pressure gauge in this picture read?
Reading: {"value": 36, "unit": "mmHg"}
